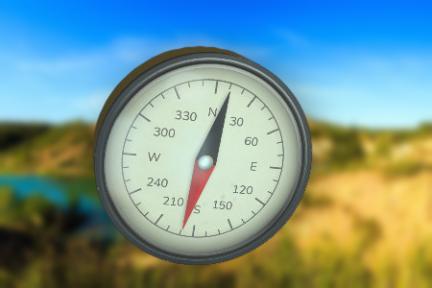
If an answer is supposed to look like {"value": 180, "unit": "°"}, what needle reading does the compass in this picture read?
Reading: {"value": 190, "unit": "°"}
